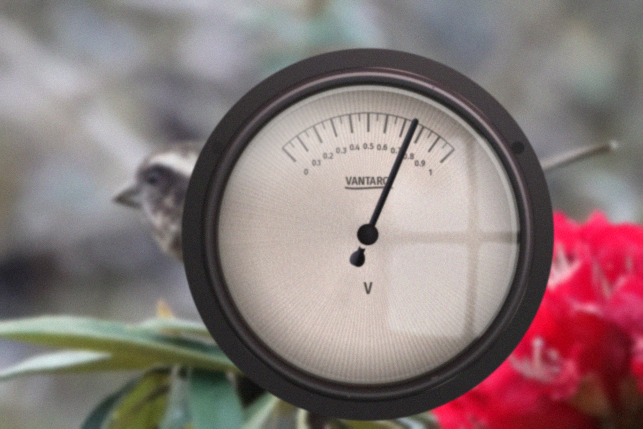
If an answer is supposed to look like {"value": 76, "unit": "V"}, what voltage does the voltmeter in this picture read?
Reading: {"value": 0.75, "unit": "V"}
